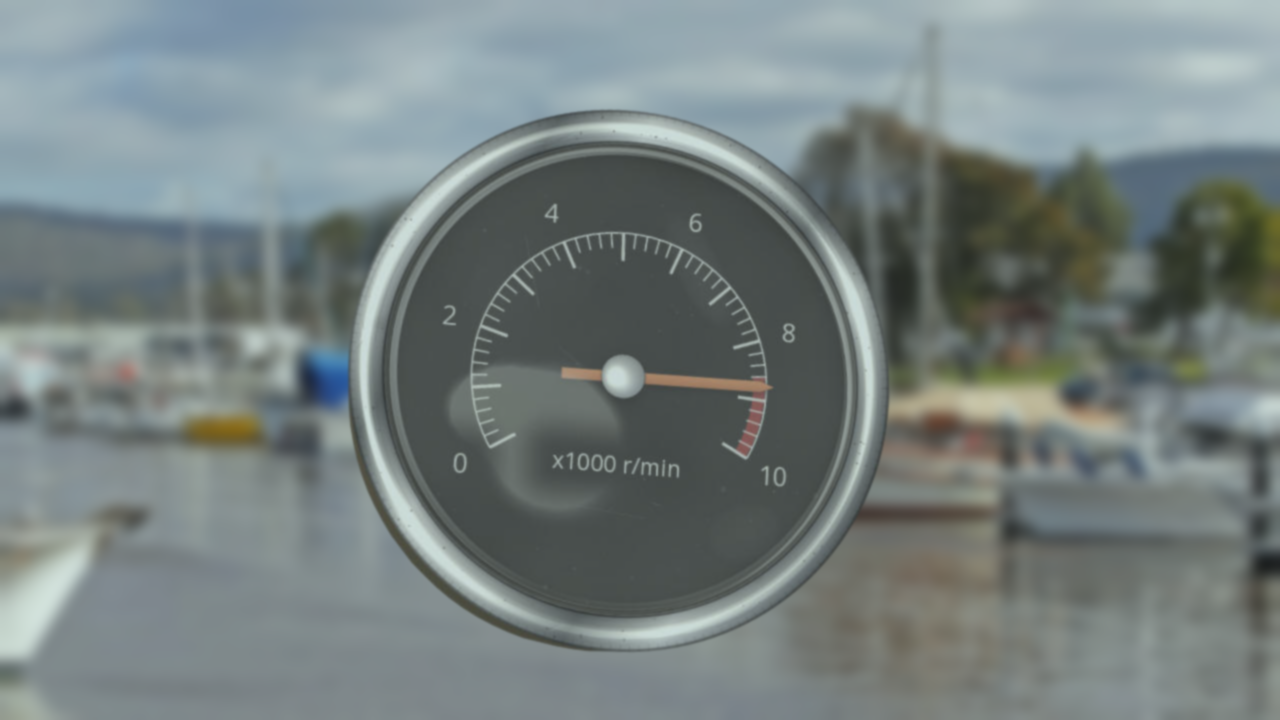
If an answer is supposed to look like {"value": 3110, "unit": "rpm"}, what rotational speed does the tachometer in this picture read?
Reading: {"value": 8800, "unit": "rpm"}
